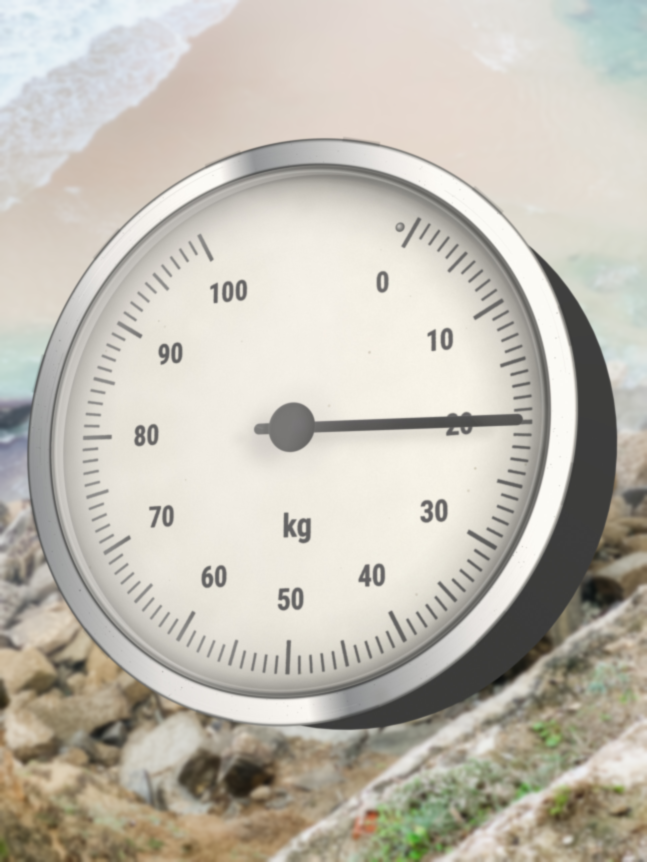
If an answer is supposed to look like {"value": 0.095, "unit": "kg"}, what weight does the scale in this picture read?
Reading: {"value": 20, "unit": "kg"}
